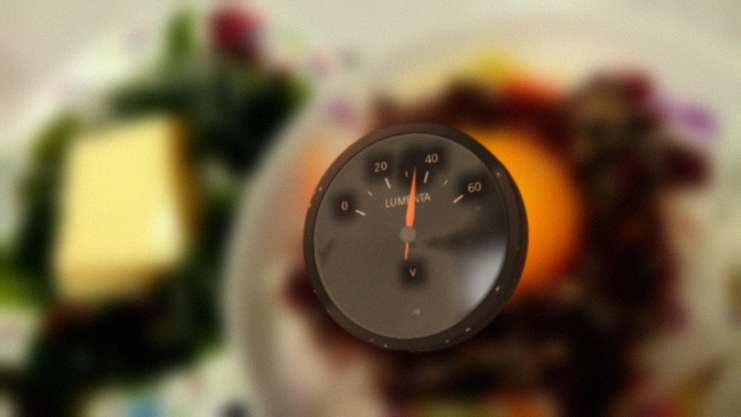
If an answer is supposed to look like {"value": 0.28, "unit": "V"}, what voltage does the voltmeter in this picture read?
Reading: {"value": 35, "unit": "V"}
